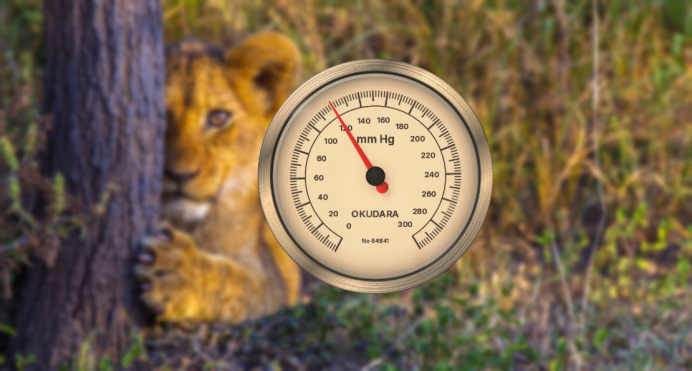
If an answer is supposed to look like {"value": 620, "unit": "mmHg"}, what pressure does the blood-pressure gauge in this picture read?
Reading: {"value": 120, "unit": "mmHg"}
